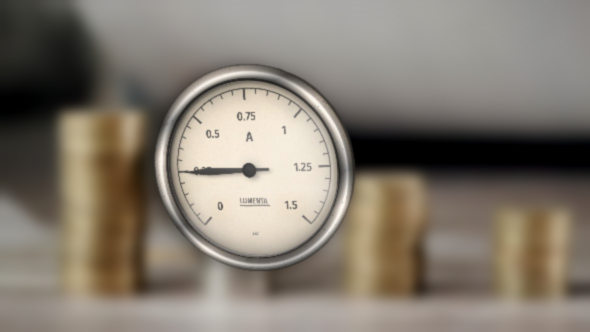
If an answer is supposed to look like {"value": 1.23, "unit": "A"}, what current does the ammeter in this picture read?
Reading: {"value": 0.25, "unit": "A"}
